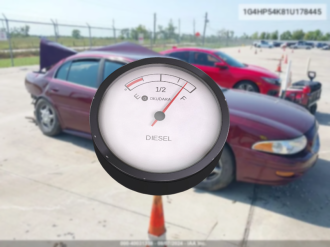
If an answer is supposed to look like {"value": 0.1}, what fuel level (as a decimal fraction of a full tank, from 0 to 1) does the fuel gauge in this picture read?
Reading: {"value": 0.875}
